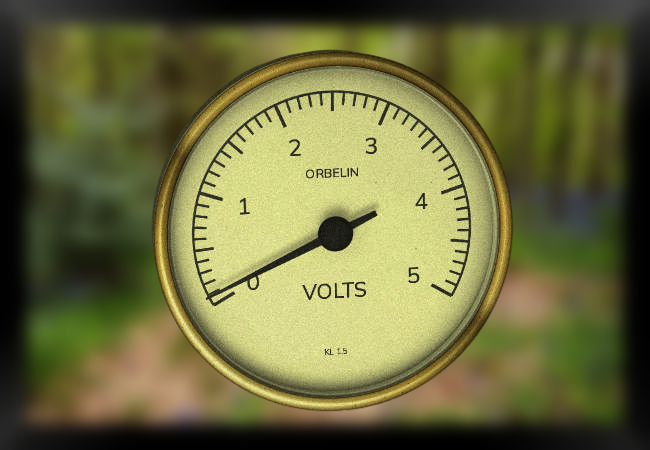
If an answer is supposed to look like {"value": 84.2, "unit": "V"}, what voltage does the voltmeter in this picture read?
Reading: {"value": 0.1, "unit": "V"}
